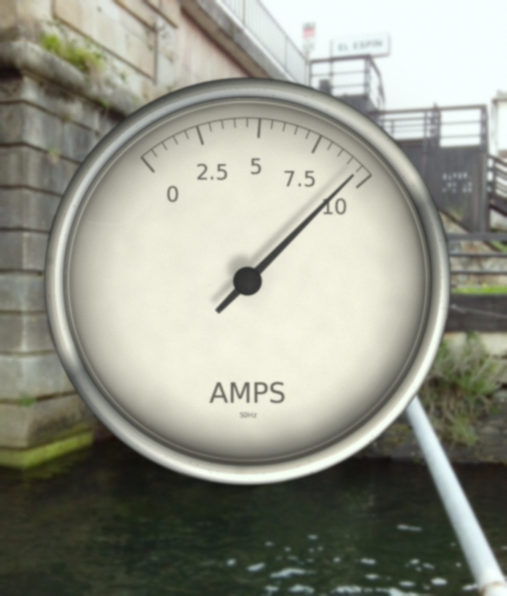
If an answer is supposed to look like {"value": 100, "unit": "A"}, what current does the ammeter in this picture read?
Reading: {"value": 9.5, "unit": "A"}
